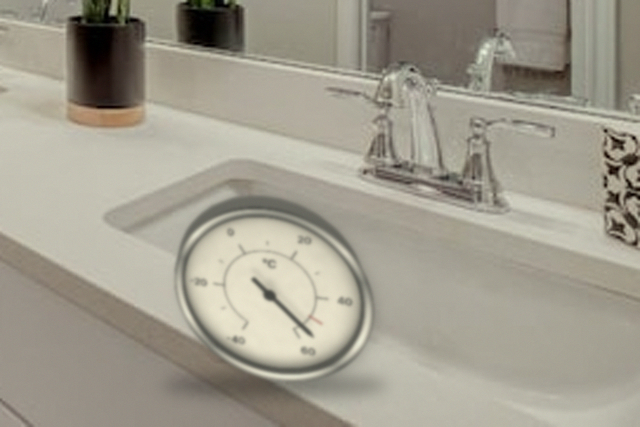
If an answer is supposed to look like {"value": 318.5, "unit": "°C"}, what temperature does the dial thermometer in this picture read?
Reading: {"value": 55, "unit": "°C"}
